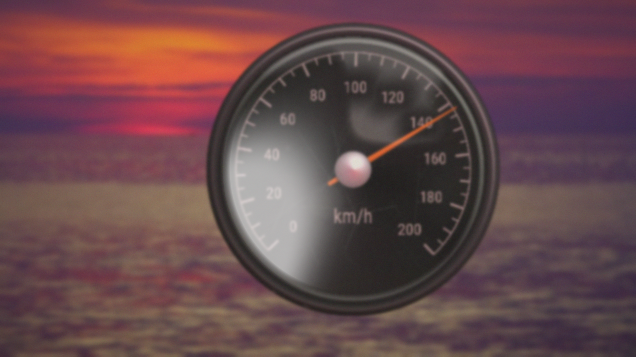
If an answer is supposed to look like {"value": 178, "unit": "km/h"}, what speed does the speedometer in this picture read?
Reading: {"value": 142.5, "unit": "km/h"}
